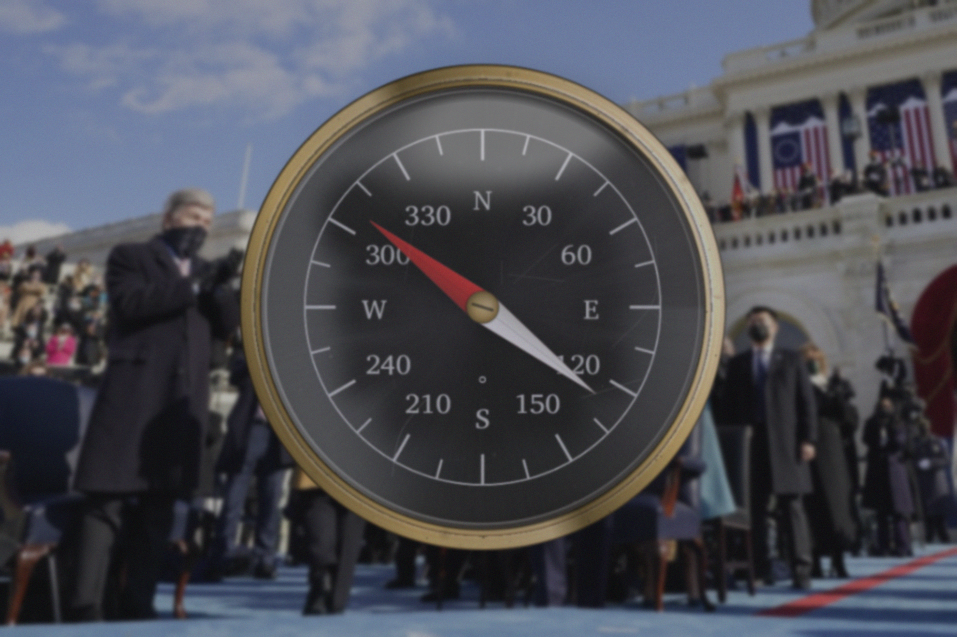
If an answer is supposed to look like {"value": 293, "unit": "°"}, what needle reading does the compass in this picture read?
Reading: {"value": 307.5, "unit": "°"}
